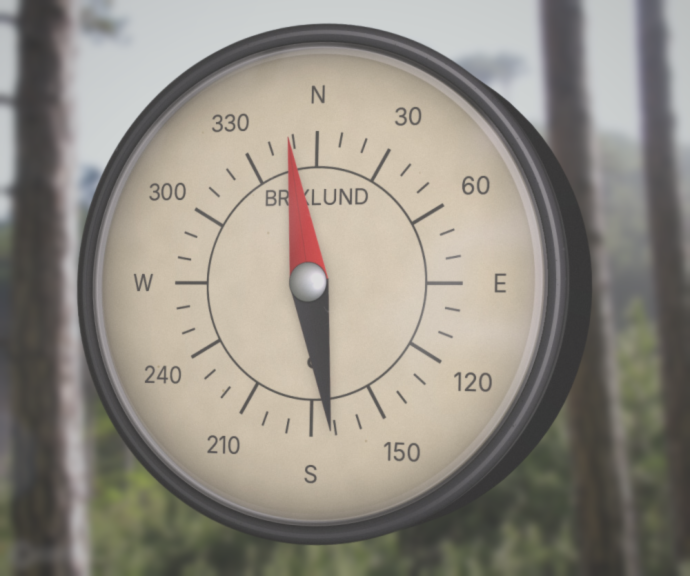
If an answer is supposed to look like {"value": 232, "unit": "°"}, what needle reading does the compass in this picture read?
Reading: {"value": 350, "unit": "°"}
